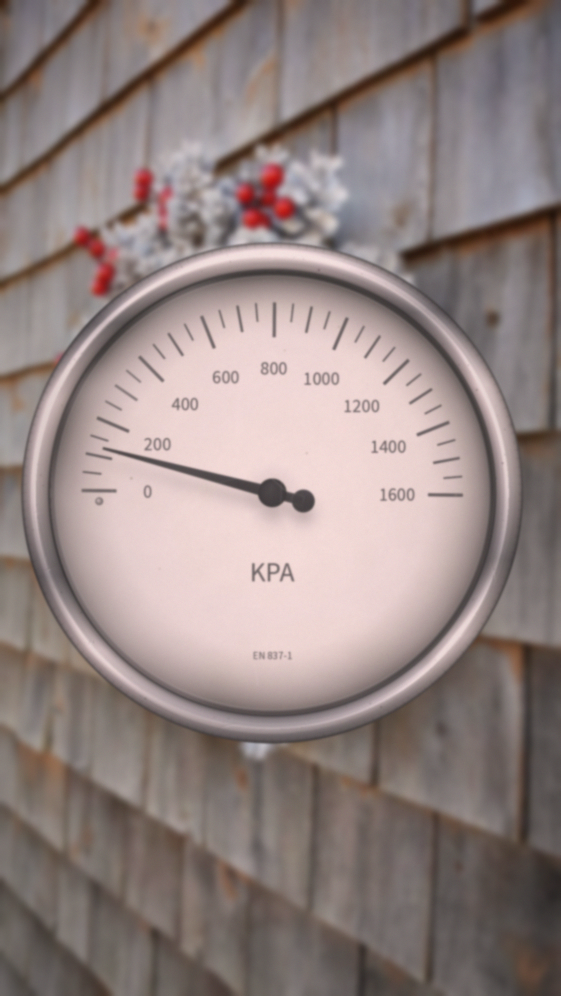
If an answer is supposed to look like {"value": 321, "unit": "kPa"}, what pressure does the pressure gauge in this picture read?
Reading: {"value": 125, "unit": "kPa"}
